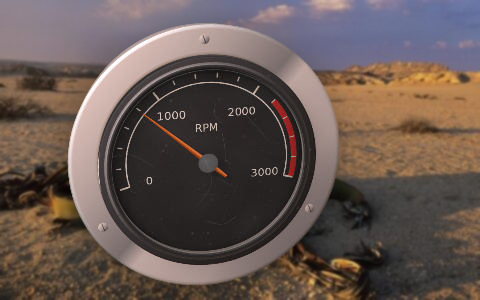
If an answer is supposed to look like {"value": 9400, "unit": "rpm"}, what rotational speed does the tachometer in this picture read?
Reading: {"value": 800, "unit": "rpm"}
